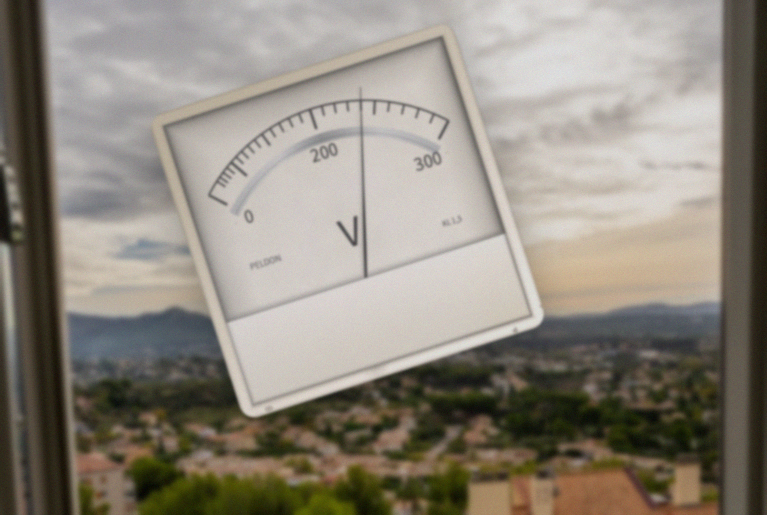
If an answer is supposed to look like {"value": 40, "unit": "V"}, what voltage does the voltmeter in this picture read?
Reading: {"value": 240, "unit": "V"}
